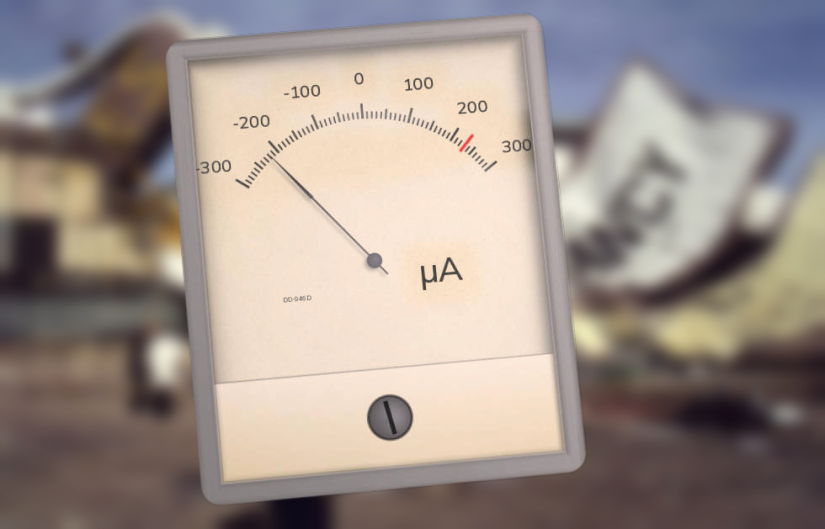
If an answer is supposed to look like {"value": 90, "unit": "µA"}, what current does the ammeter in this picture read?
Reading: {"value": -220, "unit": "µA"}
